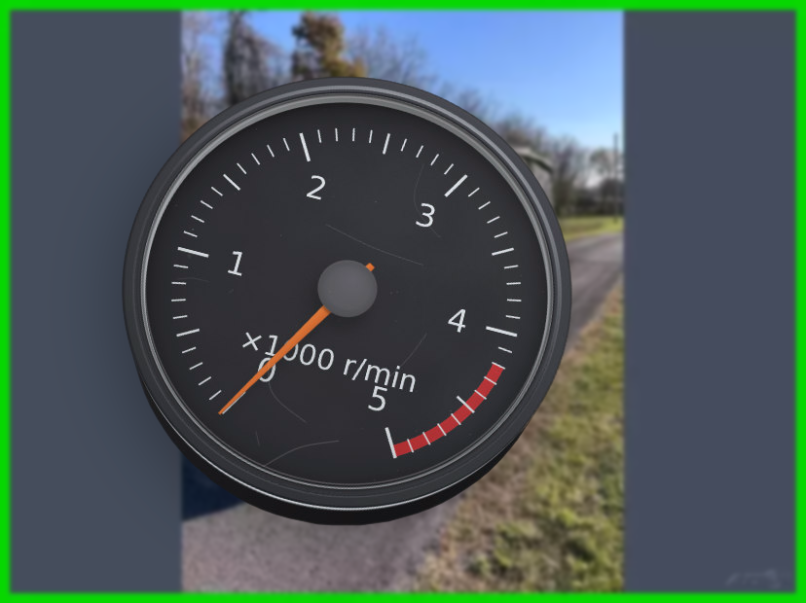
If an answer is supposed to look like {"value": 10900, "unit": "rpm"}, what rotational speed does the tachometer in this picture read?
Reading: {"value": 0, "unit": "rpm"}
